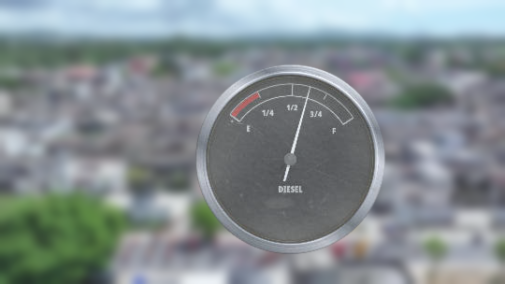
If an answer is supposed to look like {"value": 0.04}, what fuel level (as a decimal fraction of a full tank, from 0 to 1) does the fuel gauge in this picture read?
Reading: {"value": 0.625}
